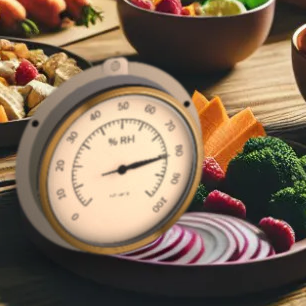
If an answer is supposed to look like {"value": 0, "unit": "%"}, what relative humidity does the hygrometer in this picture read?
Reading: {"value": 80, "unit": "%"}
